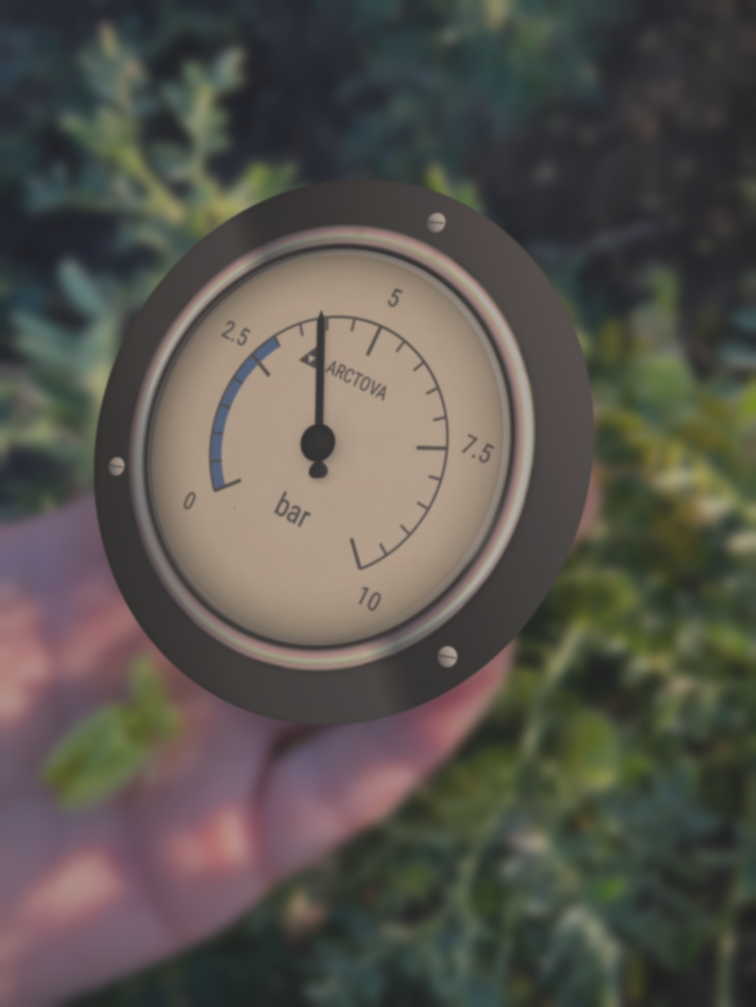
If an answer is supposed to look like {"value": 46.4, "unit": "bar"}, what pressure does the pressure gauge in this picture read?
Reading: {"value": 4, "unit": "bar"}
